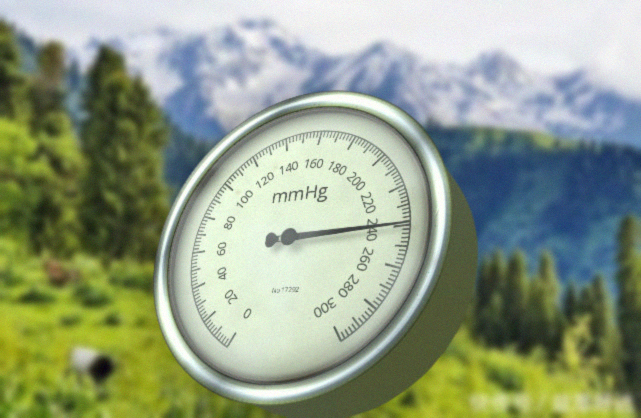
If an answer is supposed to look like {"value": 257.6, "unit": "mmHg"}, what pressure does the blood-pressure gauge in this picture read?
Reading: {"value": 240, "unit": "mmHg"}
